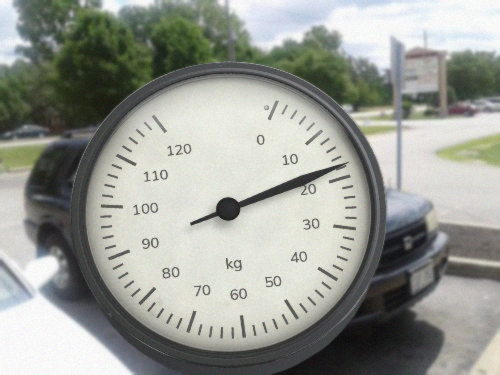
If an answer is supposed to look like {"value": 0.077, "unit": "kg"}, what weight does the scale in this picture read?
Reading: {"value": 18, "unit": "kg"}
